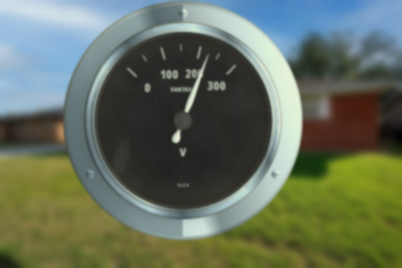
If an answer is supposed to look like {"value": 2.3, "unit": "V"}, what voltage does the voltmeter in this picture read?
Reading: {"value": 225, "unit": "V"}
